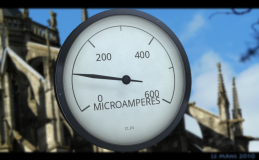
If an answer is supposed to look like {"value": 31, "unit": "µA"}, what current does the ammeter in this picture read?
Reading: {"value": 100, "unit": "µA"}
